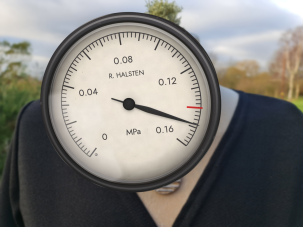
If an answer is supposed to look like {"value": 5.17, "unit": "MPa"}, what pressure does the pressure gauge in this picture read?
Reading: {"value": 0.148, "unit": "MPa"}
